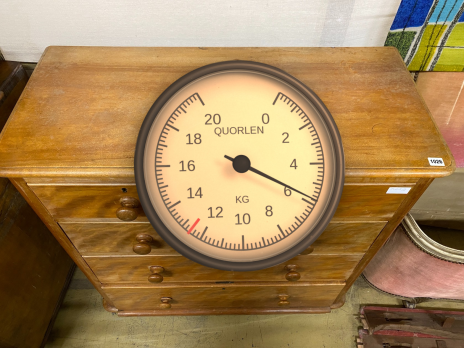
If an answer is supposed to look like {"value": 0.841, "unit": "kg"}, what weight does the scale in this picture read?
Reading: {"value": 5.8, "unit": "kg"}
